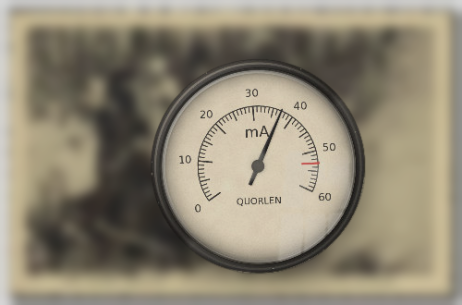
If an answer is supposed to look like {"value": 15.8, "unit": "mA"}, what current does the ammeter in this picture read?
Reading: {"value": 37, "unit": "mA"}
